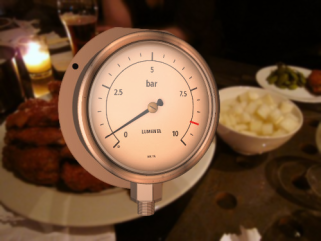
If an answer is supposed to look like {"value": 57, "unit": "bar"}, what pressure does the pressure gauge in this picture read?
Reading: {"value": 0.5, "unit": "bar"}
